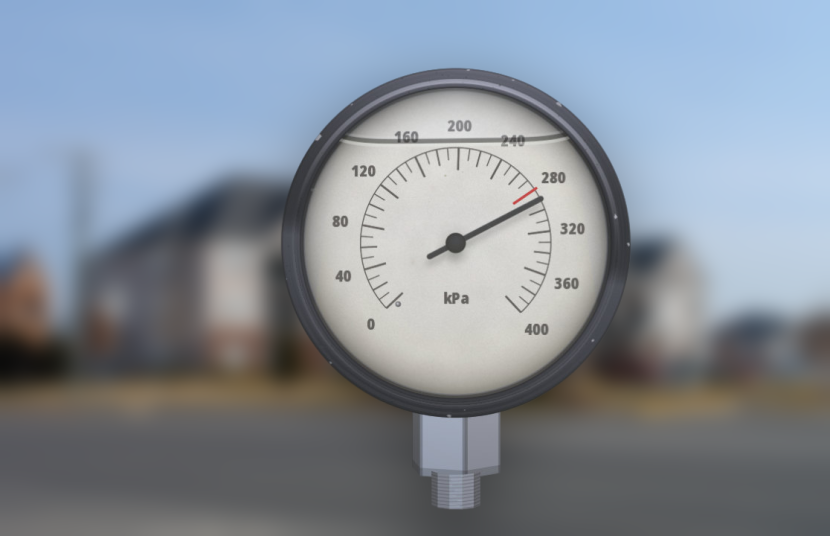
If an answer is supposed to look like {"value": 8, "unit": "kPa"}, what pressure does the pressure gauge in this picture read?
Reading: {"value": 290, "unit": "kPa"}
